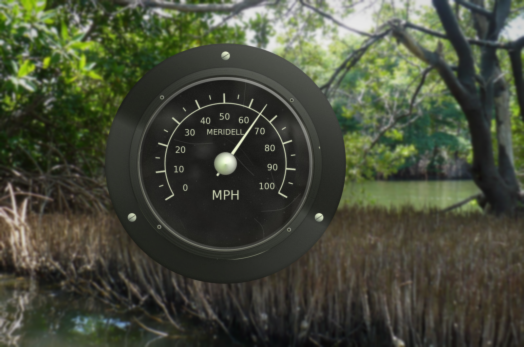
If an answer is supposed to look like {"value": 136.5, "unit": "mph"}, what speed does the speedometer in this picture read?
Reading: {"value": 65, "unit": "mph"}
